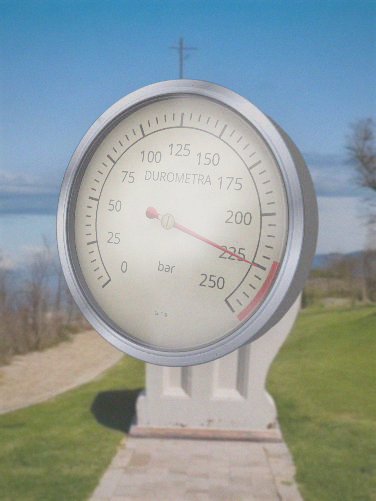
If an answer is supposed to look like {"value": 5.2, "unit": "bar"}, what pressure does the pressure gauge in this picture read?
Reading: {"value": 225, "unit": "bar"}
